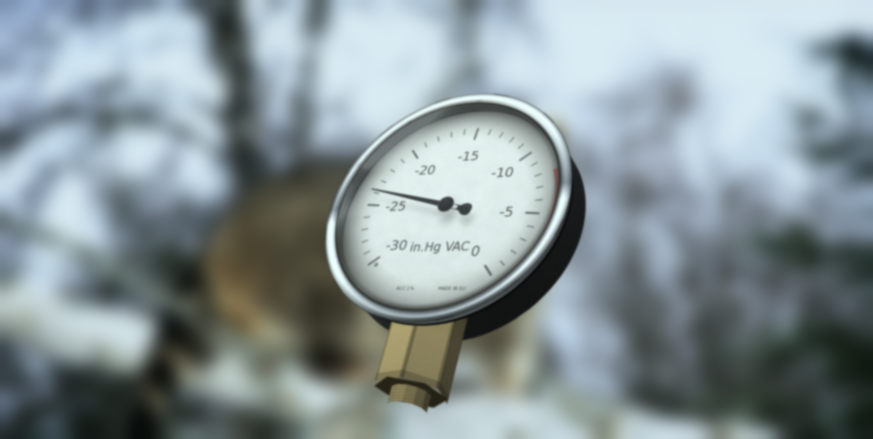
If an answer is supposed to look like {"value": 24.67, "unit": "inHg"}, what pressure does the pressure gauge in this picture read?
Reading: {"value": -24, "unit": "inHg"}
